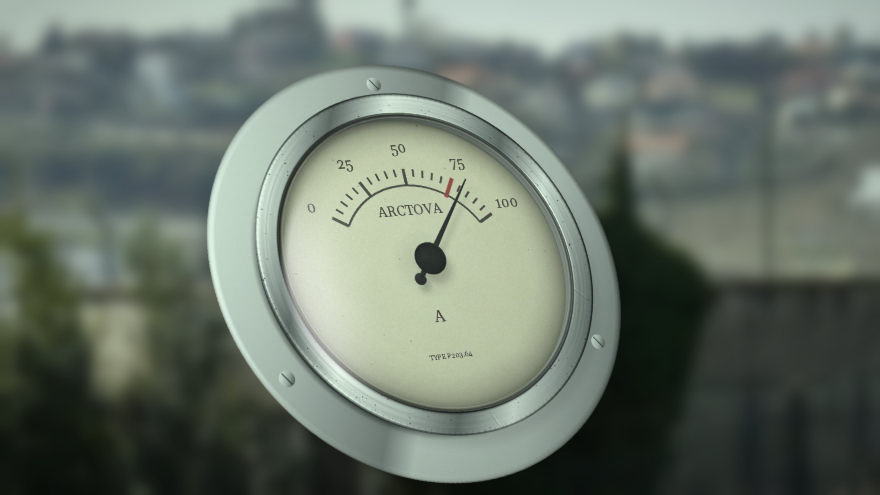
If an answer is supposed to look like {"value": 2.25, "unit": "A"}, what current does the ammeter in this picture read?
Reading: {"value": 80, "unit": "A"}
